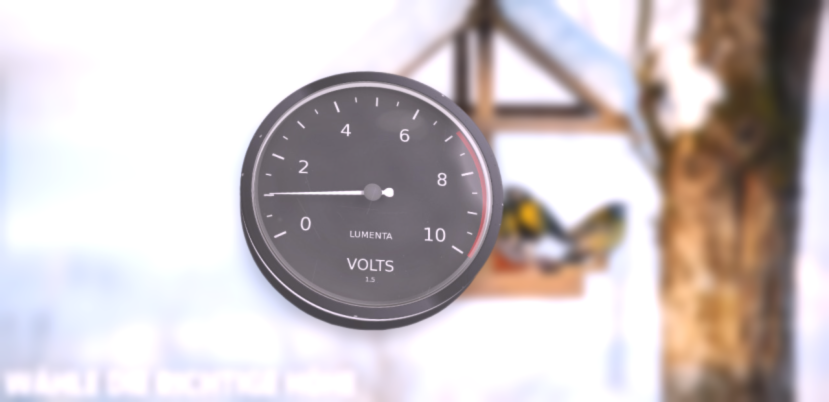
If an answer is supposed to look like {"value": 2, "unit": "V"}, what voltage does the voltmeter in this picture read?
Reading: {"value": 1, "unit": "V"}
